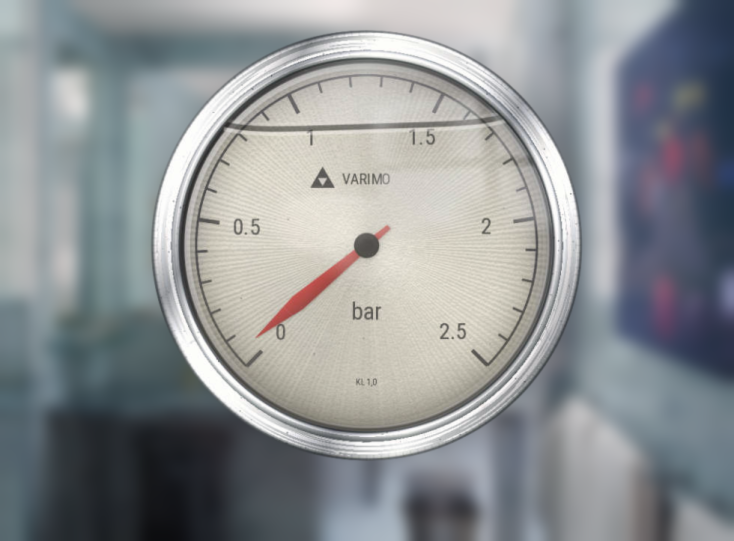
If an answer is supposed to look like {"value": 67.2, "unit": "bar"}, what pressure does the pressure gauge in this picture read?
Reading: {"value": 0.05, "unit": "bar"}
